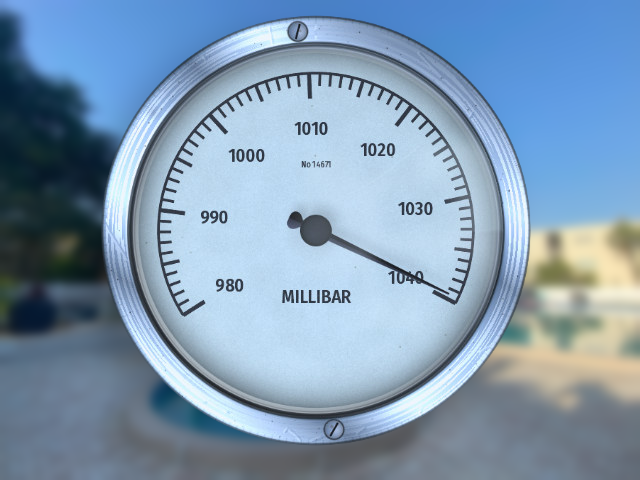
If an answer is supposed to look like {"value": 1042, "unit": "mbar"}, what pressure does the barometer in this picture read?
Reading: {"value": 1039.5, "unit": "mbar"}
